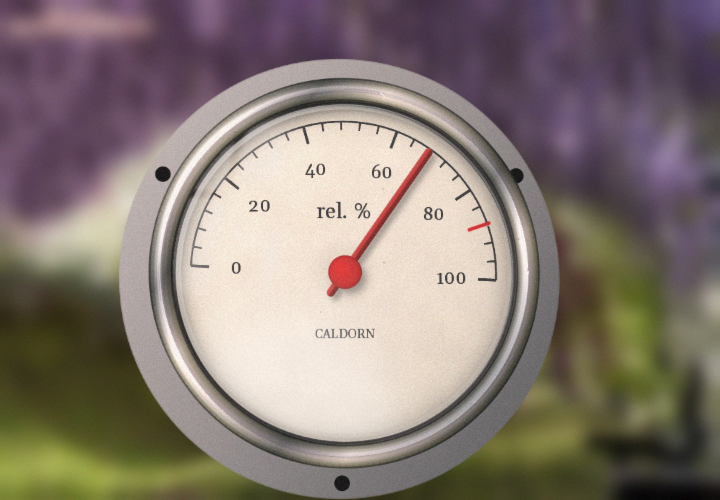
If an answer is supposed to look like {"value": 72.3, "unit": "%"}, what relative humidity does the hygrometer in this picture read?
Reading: {"value": 68, "unit": "%"}
